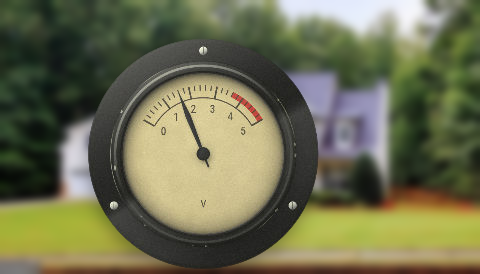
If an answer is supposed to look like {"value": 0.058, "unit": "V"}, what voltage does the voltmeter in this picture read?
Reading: {"value": 1.6, "unit": "V"}
